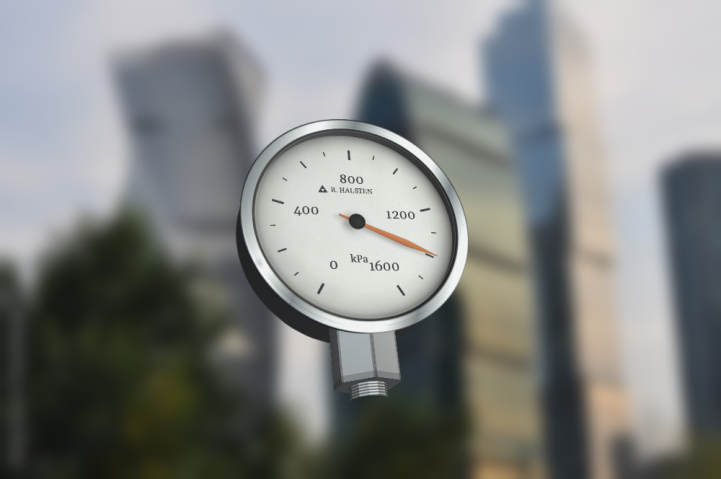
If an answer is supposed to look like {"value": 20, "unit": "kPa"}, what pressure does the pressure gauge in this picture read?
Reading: {"value": 1400, "unit": "kPa"}
